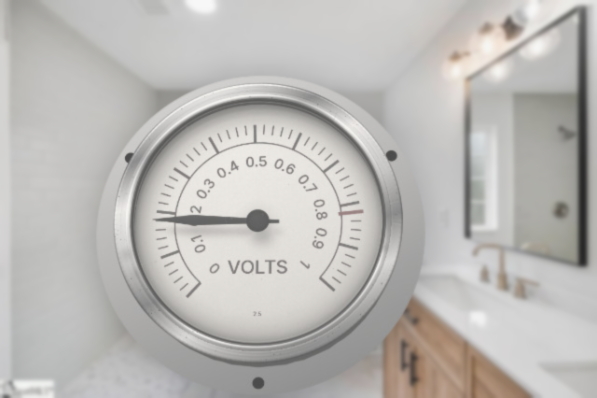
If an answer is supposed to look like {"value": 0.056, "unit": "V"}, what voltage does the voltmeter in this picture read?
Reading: {"value": 0.18, "unit": "V"}
